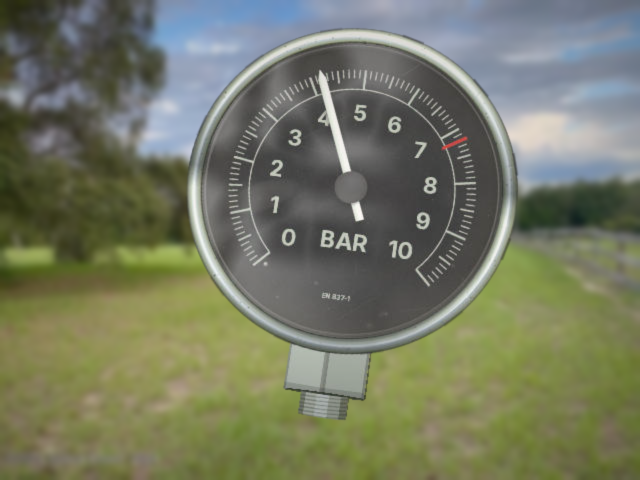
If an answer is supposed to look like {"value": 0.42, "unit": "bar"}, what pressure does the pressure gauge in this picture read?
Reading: {"value": 4.2, "unit": "bar"}
